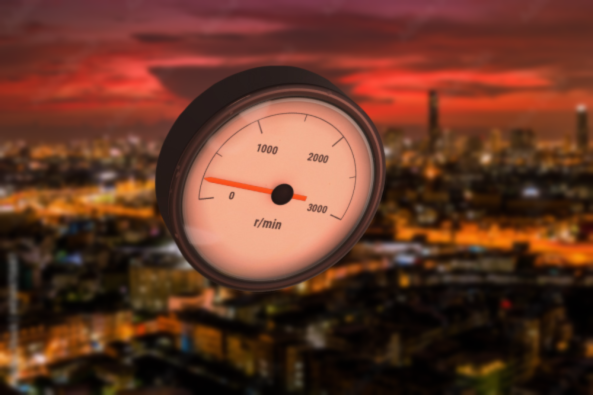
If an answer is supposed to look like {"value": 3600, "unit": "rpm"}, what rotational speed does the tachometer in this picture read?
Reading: {"value": 250, "unit": "rpm"}
